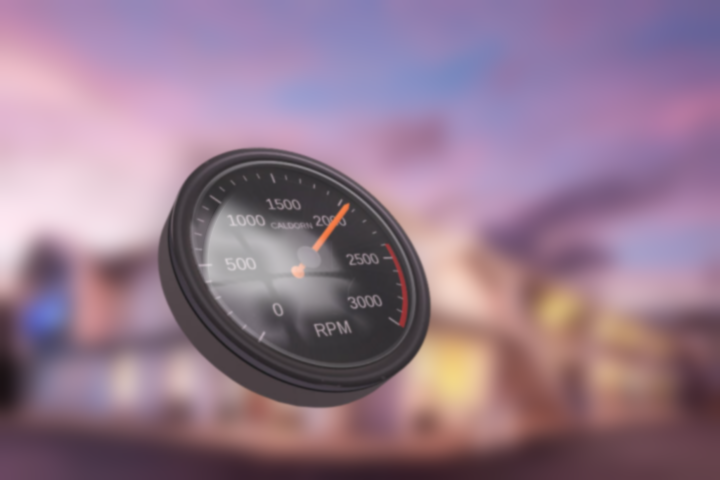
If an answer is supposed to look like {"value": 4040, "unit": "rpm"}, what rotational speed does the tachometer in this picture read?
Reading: {"value": 2050, "unit": "rpm"}
